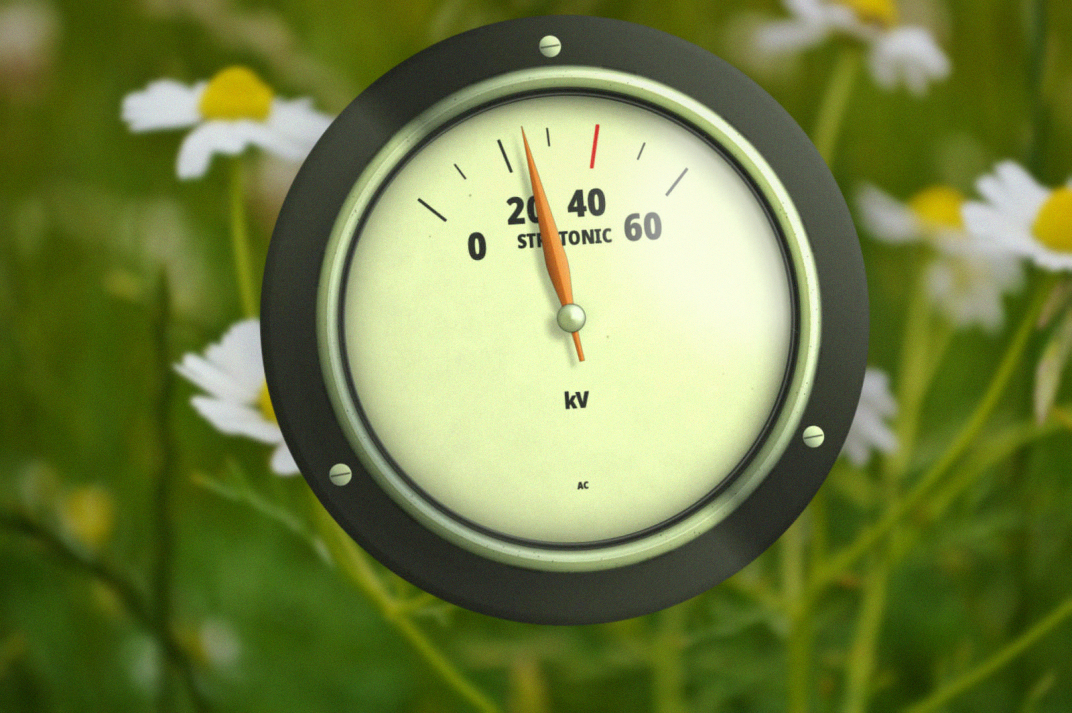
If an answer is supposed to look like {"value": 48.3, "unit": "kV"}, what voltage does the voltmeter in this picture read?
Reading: {"value": 25, "unit": "kV"}
